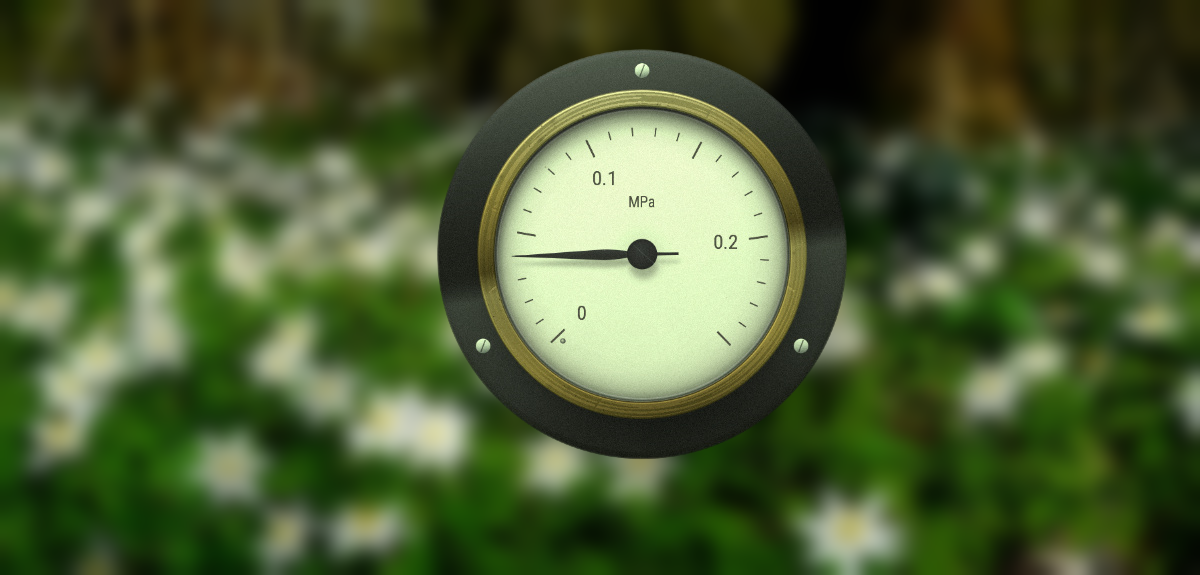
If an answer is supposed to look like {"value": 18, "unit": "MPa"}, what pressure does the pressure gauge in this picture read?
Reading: {"value": 0.04, "unit": "MPa"}
